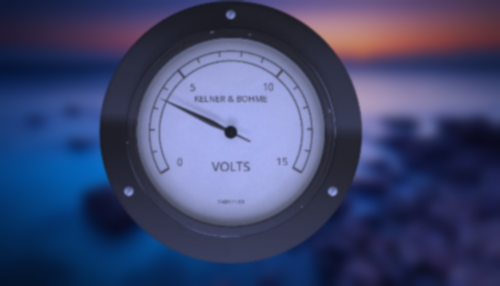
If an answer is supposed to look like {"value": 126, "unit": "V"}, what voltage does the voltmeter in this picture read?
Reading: {"value": 3.5, "unit": "V"}
